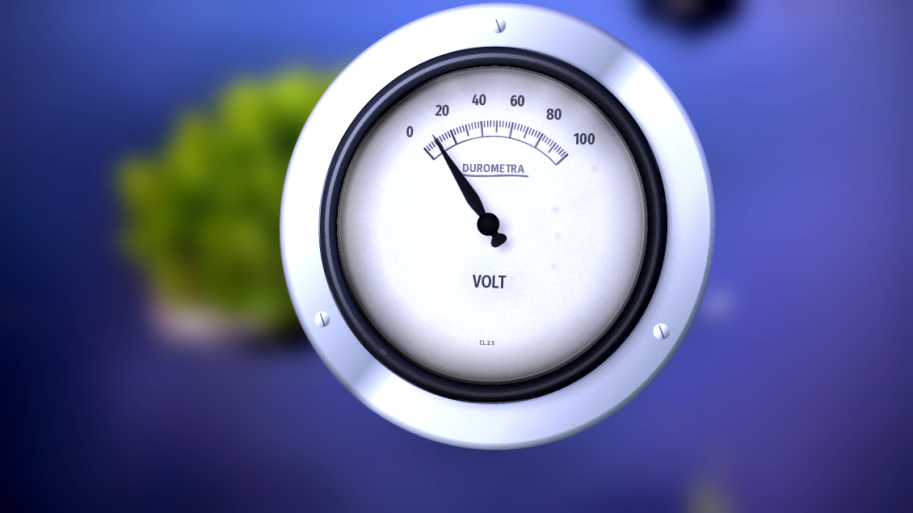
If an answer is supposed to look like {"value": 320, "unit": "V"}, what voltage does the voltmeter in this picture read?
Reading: {"value": 10, "unit": "V"}
